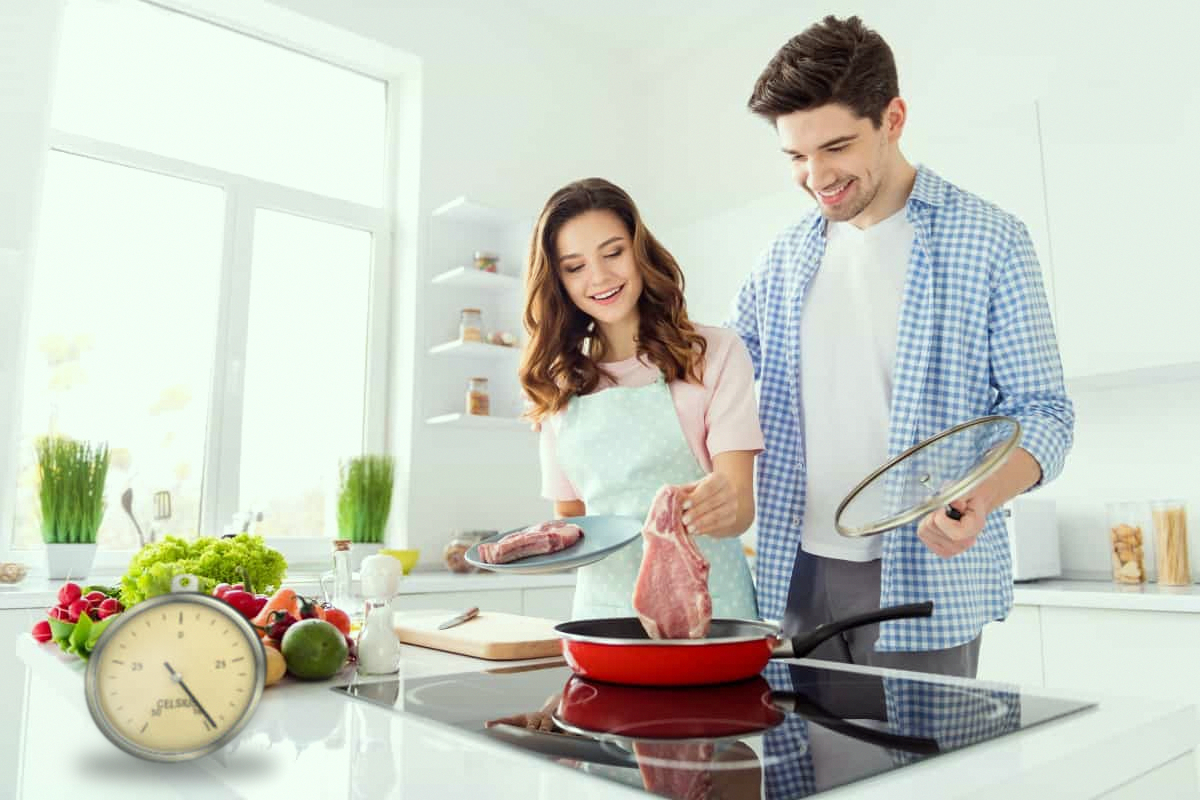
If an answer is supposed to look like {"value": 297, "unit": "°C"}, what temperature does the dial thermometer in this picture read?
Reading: {"value": 47.5, "unit": "°C"}
